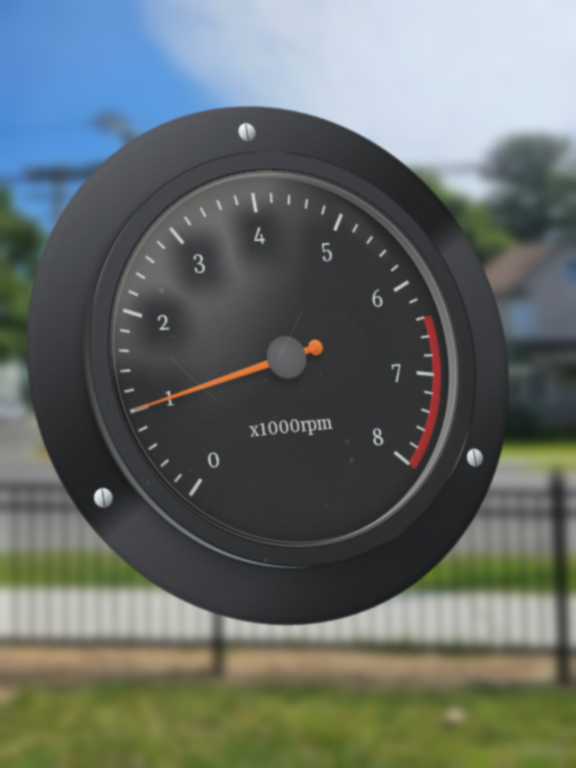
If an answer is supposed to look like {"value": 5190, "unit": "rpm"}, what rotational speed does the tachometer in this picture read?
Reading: {"value": 1000, "unit": "rpm"}
